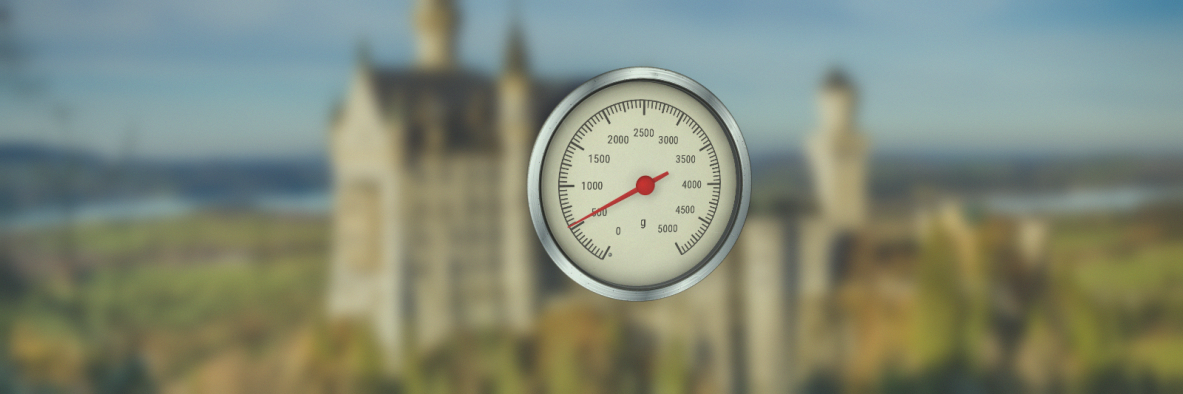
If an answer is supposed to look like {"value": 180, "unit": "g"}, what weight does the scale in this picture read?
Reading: {"value": 550, "unit": "g"}
